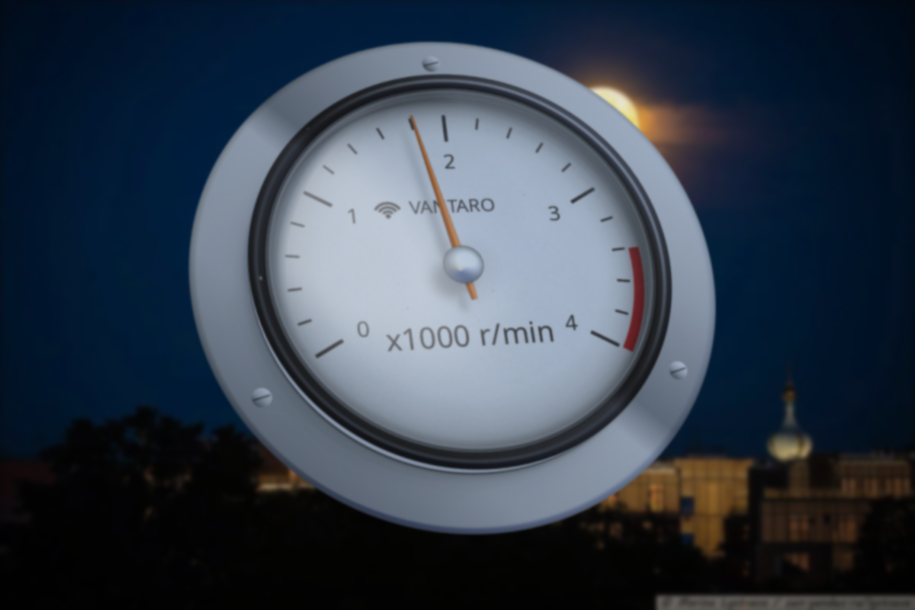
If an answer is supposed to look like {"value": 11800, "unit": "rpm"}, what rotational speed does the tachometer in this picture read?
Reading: {"value": 1800, "unit": "rpm"}
